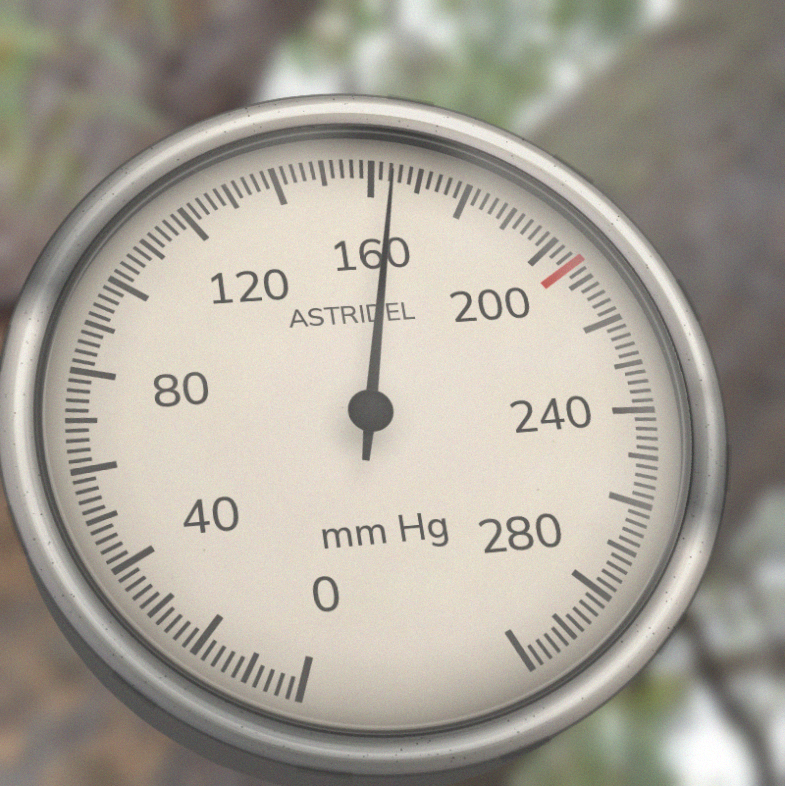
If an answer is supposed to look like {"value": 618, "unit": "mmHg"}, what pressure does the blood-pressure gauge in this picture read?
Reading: {"value": 164, "unit": "mmHg"}
